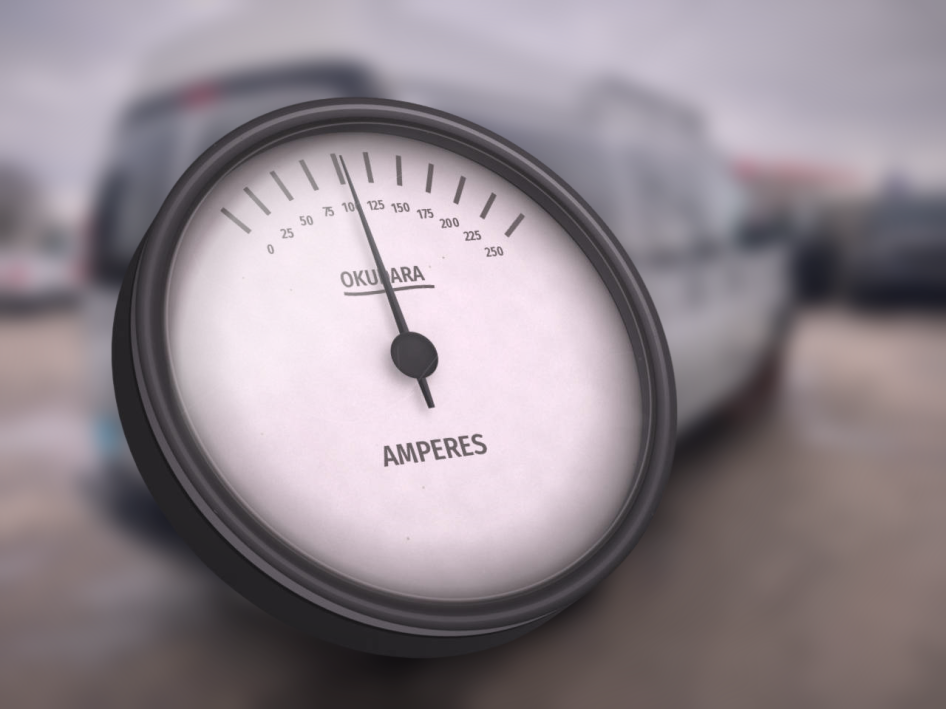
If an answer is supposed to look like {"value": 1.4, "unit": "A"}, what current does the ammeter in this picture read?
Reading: {"value": 100, "unit": "A"}
